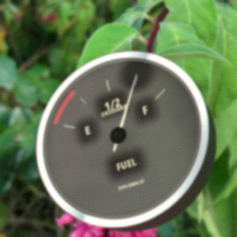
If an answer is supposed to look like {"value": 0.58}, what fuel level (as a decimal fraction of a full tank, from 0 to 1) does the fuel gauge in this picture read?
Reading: {"value": 0.75}
